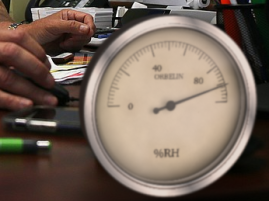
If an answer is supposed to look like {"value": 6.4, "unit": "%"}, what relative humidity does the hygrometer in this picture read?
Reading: {"value": 90, "unit": "%"}
